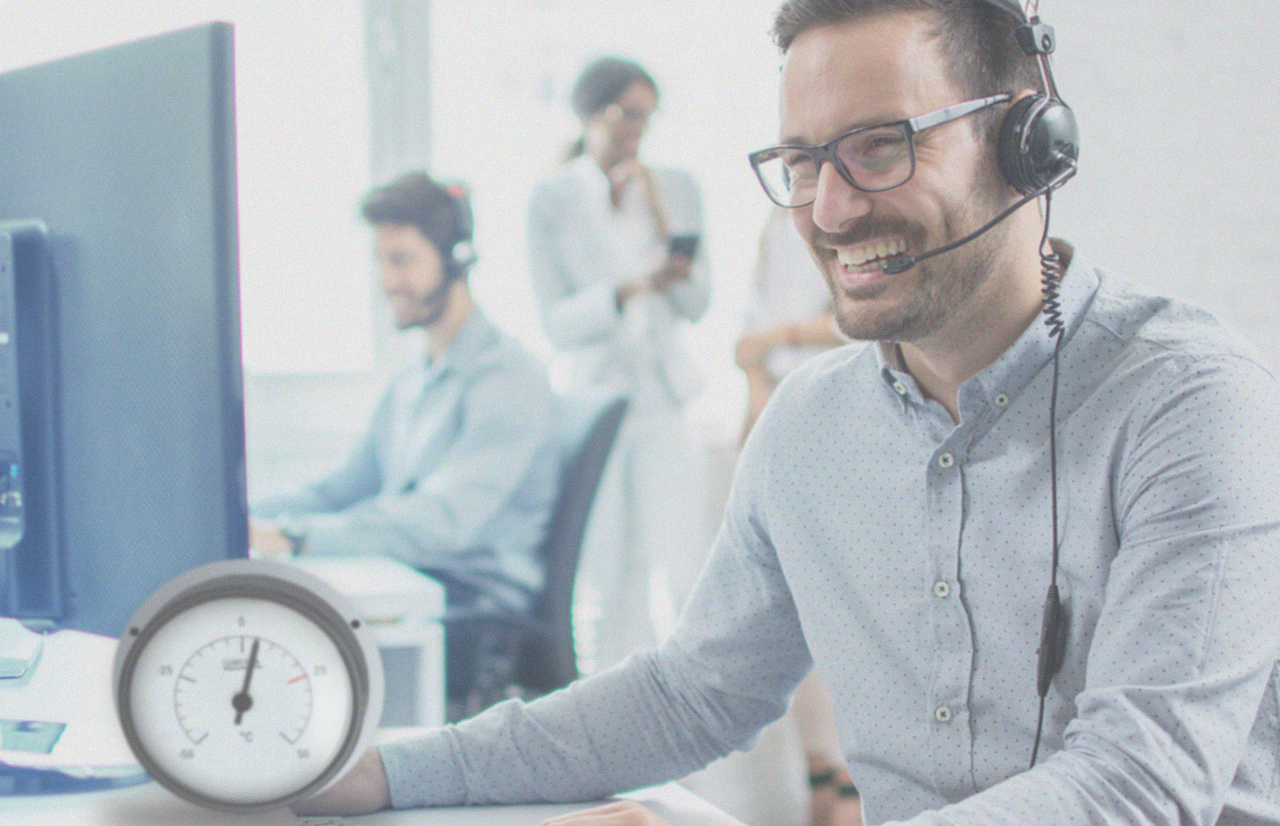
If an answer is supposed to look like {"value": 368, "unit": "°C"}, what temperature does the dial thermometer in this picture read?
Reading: {"value": 5, "unit": "°C"}
